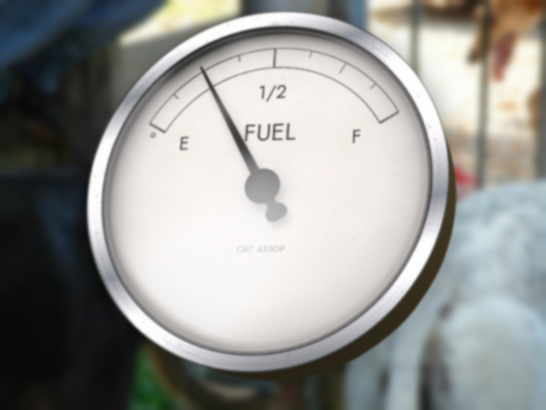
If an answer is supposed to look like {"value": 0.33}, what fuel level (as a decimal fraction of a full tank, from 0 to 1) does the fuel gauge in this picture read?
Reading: {"value": 0.25}
